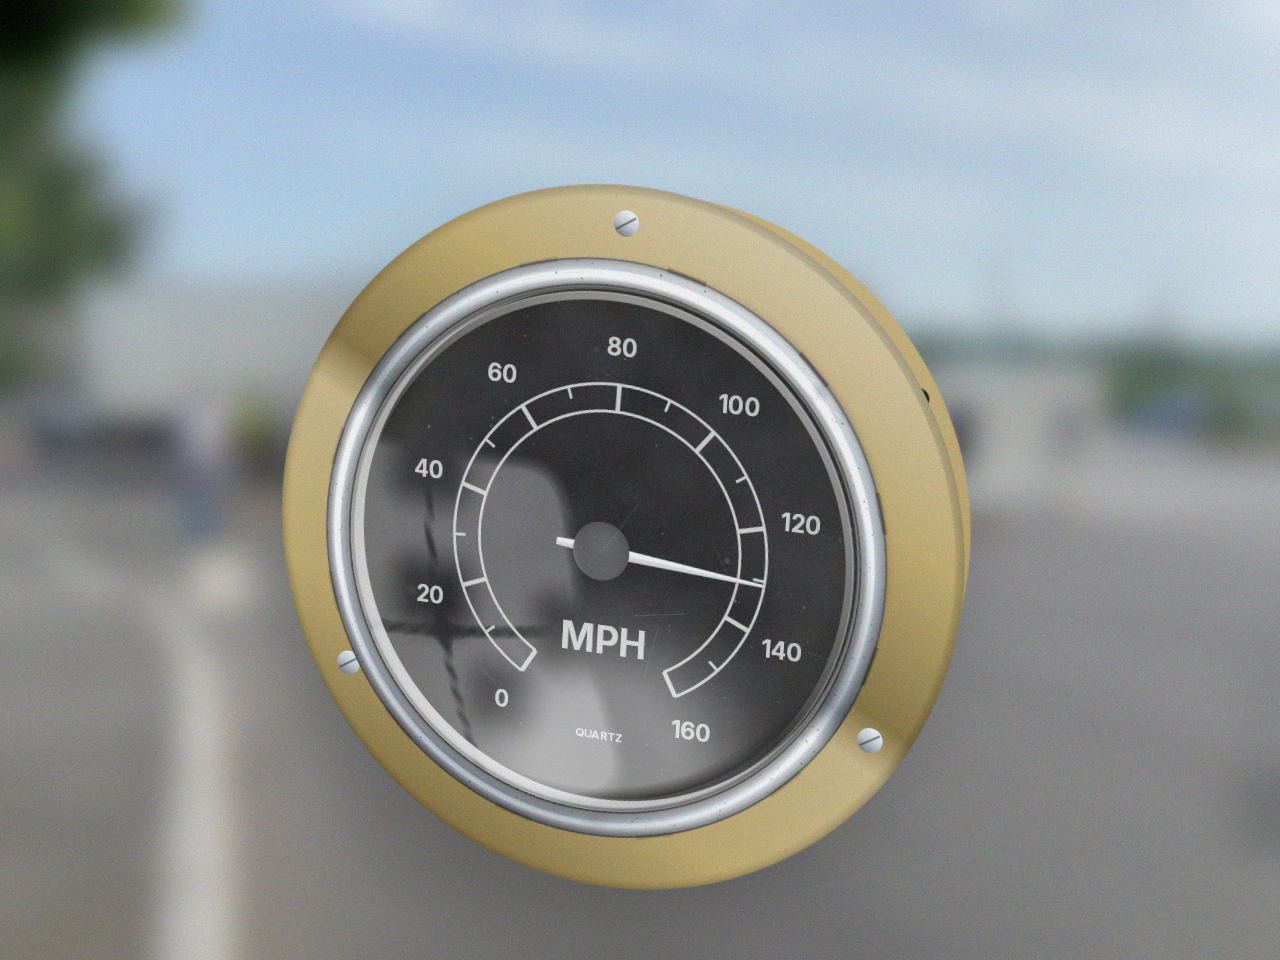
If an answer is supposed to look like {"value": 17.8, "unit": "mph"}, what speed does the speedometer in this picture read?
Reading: {"value": 130, "unit": "mph"}
